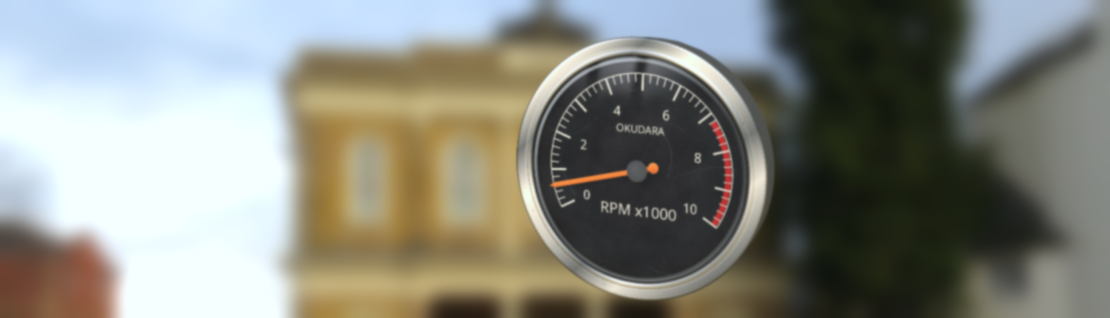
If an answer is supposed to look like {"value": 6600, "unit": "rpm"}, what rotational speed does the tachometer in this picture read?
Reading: {"value": 600, "unit": "rpm"}
